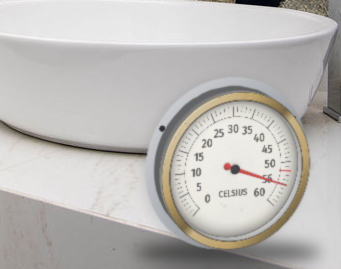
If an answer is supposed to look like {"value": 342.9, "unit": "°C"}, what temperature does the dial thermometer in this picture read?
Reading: {"value": 55, "unit": "°C"}
